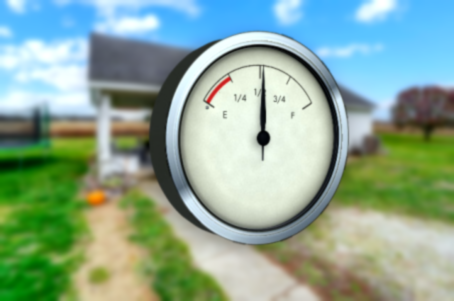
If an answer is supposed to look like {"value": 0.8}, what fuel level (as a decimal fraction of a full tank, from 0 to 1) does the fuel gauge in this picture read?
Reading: {"value": 0.5}
